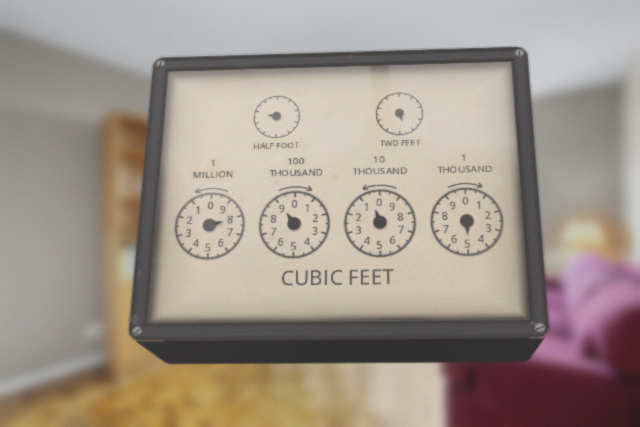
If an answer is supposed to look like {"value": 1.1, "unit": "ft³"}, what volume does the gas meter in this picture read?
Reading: {"value": 790500, "unit": "ft³"}
